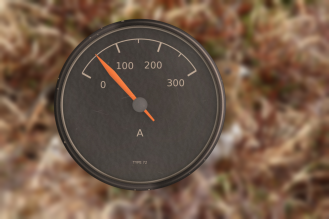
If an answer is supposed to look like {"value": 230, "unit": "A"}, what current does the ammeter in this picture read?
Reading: {"value": 50, "unit": "A"}
